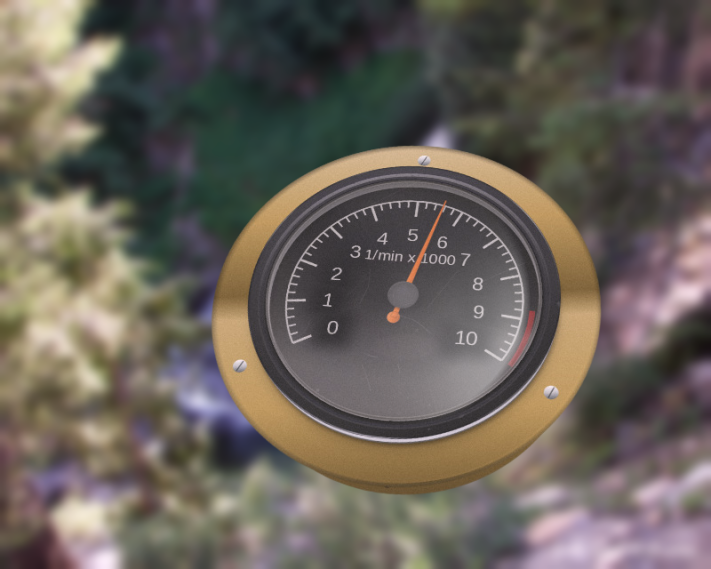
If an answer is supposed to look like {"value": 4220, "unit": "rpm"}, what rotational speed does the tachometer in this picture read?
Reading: {"value": 5600, "unit": "rpm"}
